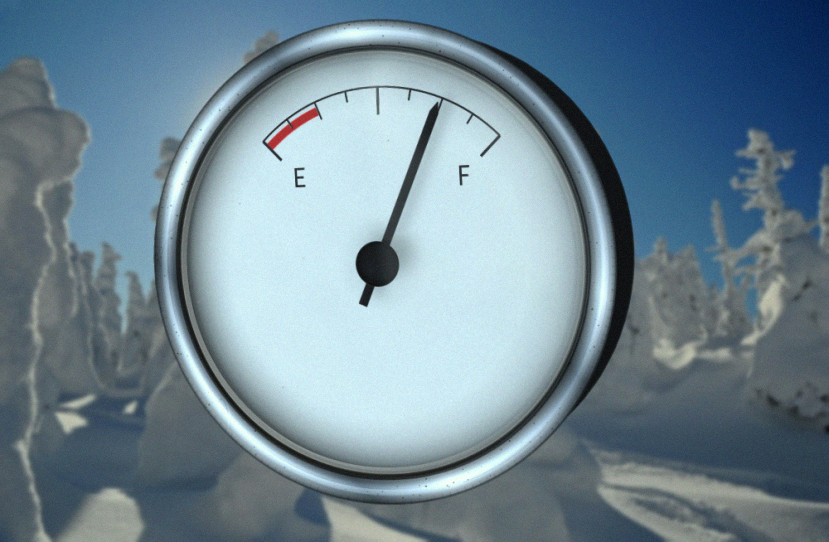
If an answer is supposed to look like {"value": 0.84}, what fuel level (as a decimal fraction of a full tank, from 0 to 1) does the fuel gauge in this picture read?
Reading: {"value": 0.75}
